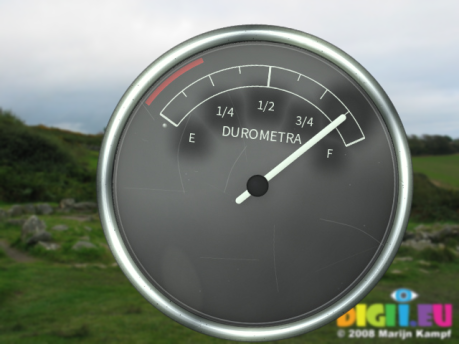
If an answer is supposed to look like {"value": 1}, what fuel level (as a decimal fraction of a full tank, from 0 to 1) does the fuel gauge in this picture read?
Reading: {"value": 0.875}
